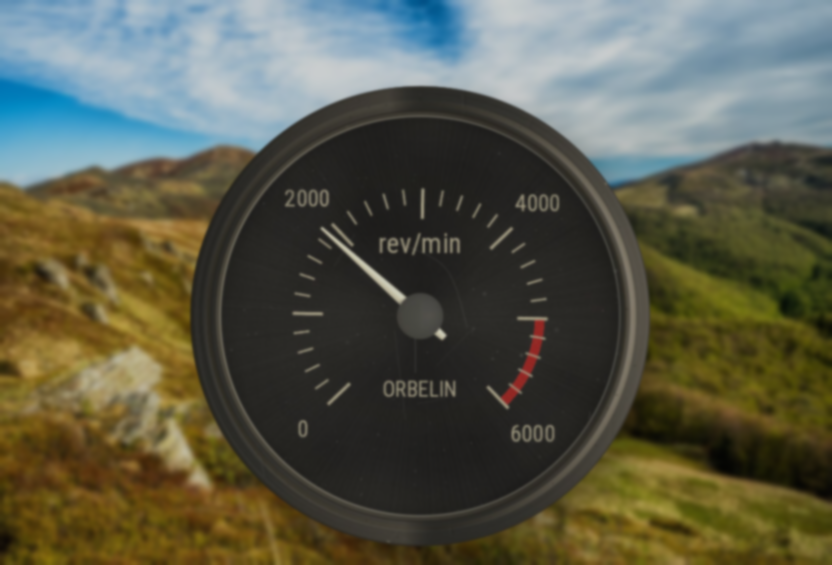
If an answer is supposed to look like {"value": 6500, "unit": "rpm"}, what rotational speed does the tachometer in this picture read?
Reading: {"value": 1900, "unit": "rpm"}
